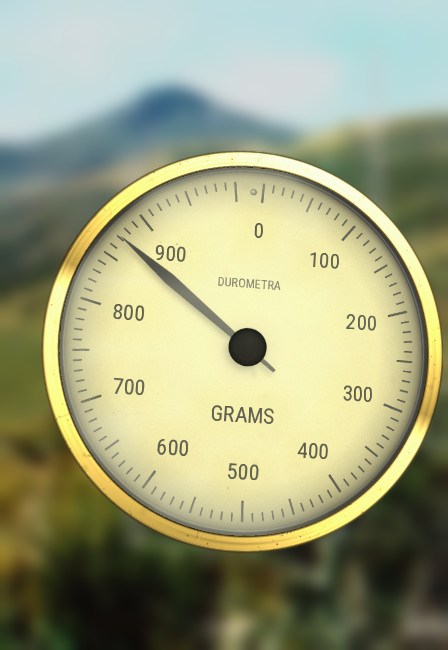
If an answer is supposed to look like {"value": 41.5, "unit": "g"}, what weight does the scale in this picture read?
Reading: {"value": 870, "unit": "g"}
